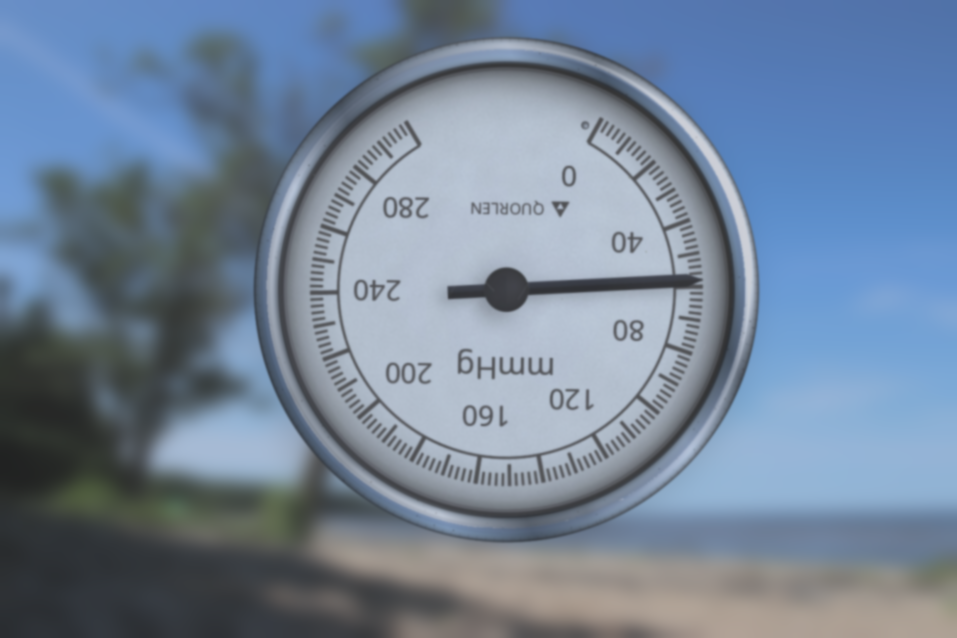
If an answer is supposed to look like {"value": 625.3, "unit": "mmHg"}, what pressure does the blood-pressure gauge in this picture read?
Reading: {"value": 58, "unit": "mmHg"}
